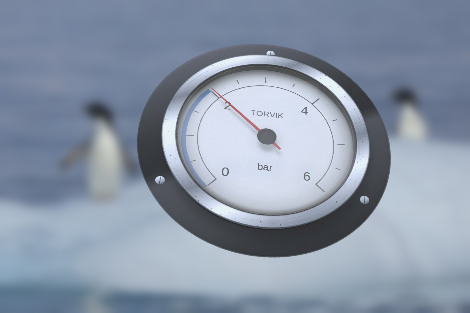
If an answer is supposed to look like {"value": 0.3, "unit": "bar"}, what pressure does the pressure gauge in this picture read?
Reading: {"value": 2, "unit": "bar"}
